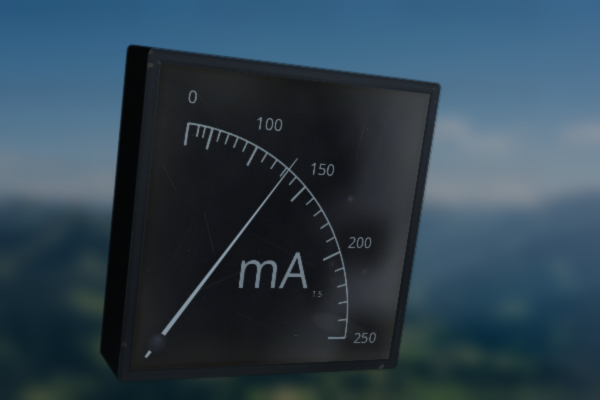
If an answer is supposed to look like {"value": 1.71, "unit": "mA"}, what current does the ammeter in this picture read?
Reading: {"value": 130, "unit": "mA"}
